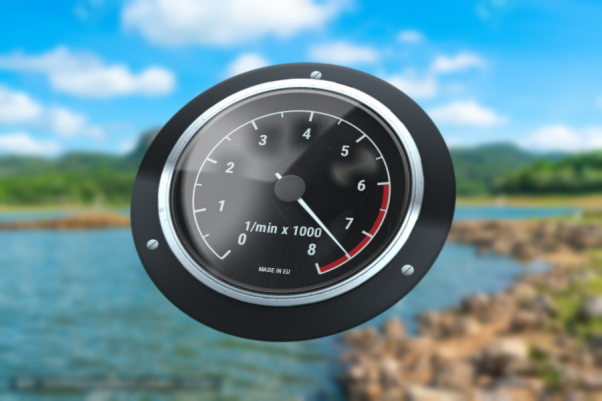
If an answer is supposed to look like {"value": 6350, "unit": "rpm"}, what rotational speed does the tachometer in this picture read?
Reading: {"value": 7500, "unit": "rpm"}
